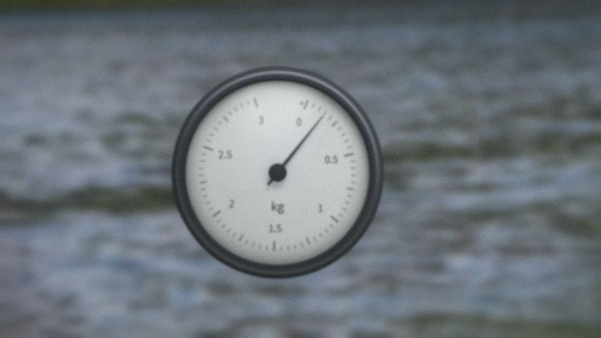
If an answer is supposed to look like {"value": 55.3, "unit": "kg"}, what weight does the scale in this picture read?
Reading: {"value": 0.15, "unit": "kg"}
